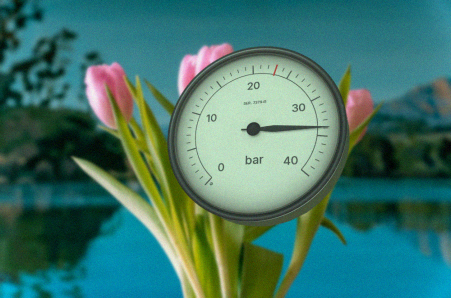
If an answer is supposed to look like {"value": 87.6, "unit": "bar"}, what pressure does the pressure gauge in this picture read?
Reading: {"value": 34, "unit": "bar"}
